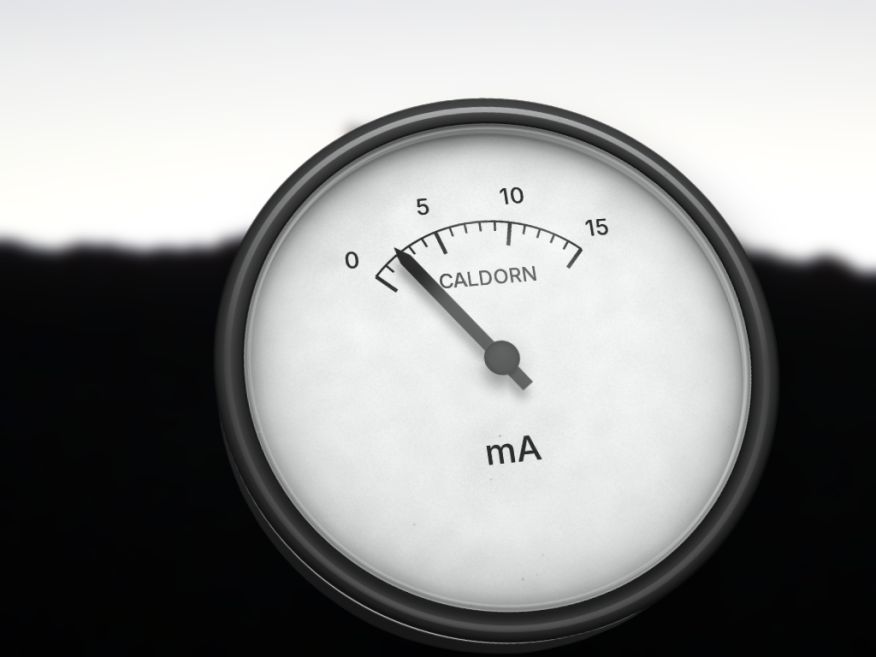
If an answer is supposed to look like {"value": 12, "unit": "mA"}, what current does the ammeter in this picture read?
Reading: {"value": 2, "unit": "mA"}
